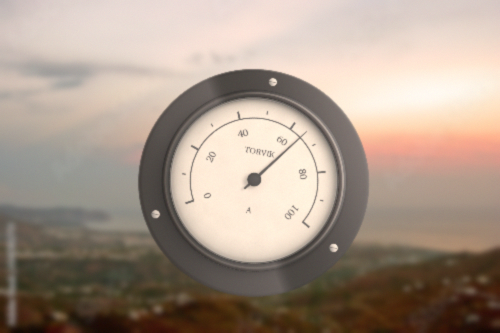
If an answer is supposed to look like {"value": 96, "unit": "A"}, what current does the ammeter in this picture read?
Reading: {"value": 65, "unit": "A"}
